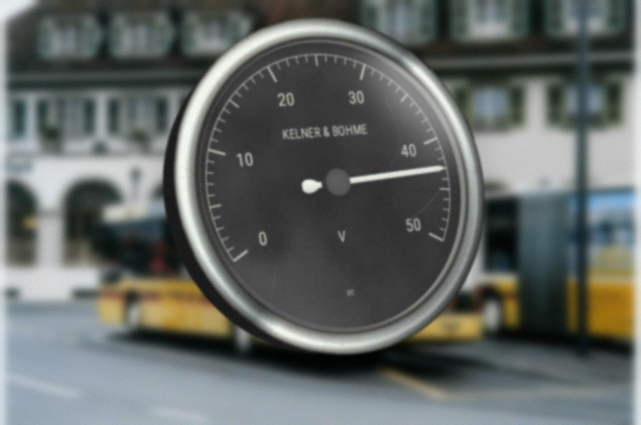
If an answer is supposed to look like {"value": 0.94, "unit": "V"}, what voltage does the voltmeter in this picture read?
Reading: {"value": 43, "unit": "V"}
